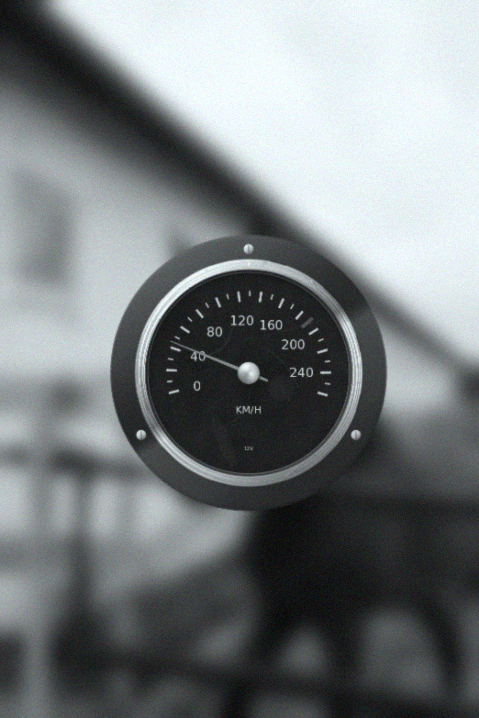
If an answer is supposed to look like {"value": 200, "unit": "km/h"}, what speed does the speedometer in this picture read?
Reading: {"value": 45, "unit": "km/h"}
